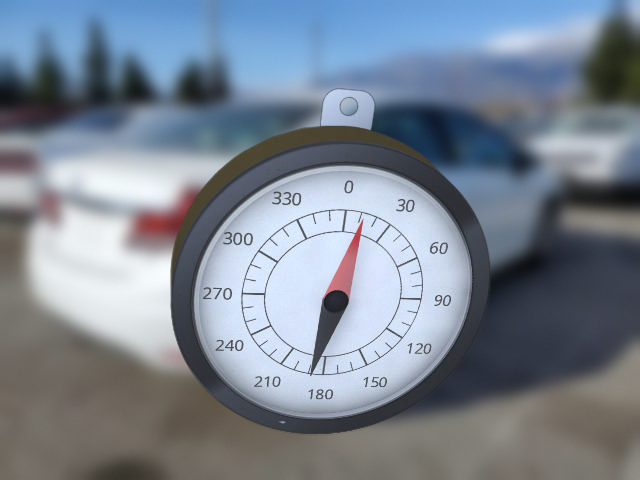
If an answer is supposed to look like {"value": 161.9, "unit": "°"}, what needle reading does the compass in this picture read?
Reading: {"value": 10, "unit": "°"}
